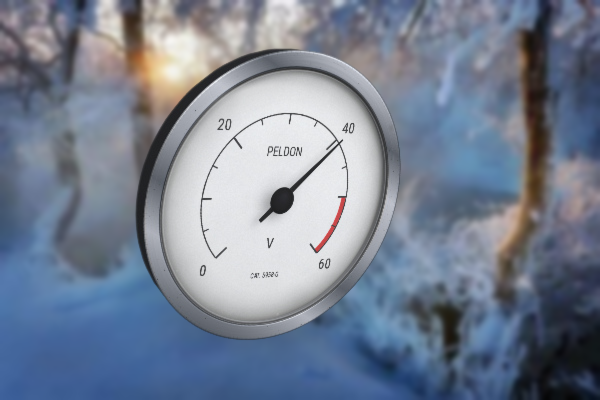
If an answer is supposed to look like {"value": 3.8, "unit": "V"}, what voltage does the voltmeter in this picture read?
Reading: {"value": 40, "unit": "V"}
